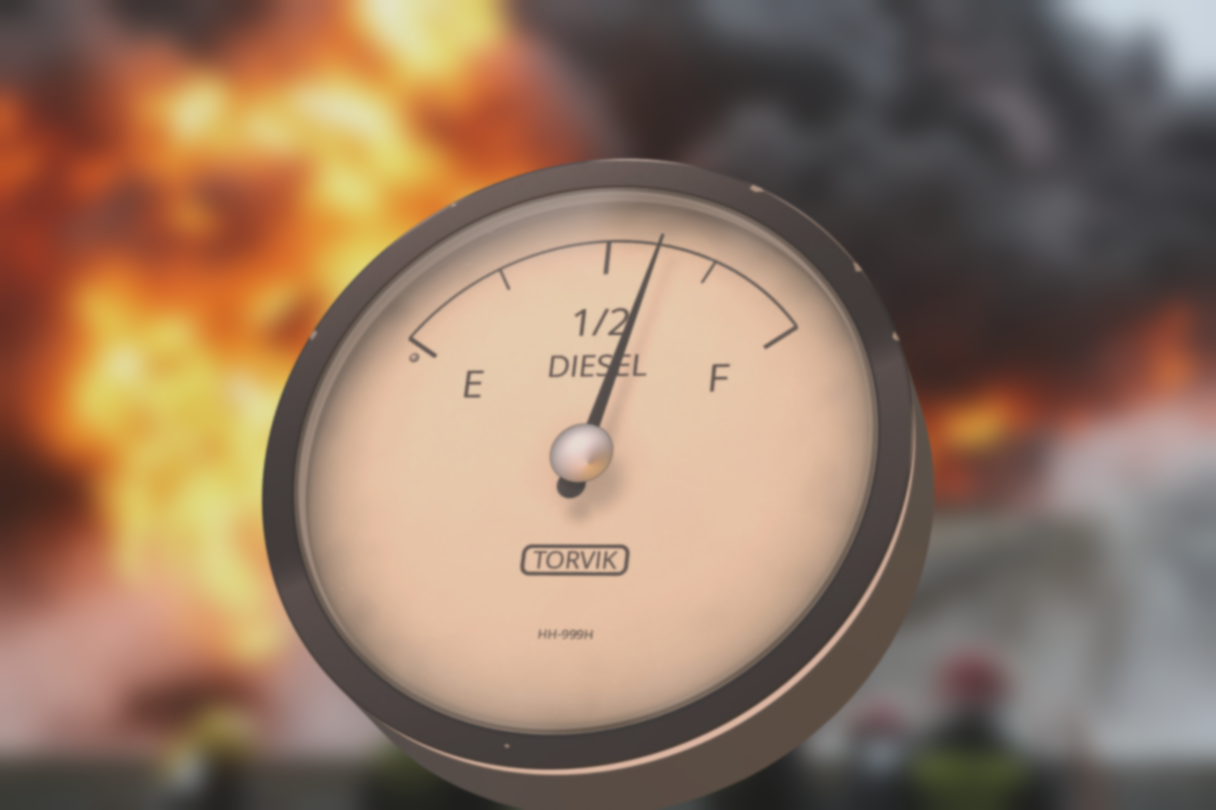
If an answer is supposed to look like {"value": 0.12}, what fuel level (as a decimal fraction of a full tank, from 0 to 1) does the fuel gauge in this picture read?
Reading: {"value": 0.625}
